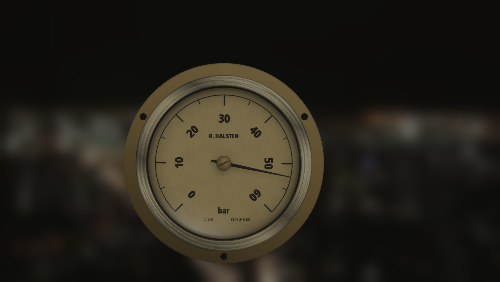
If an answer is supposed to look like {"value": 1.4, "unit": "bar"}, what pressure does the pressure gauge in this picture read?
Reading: {"value": 52.5, "unit": "bar"}
